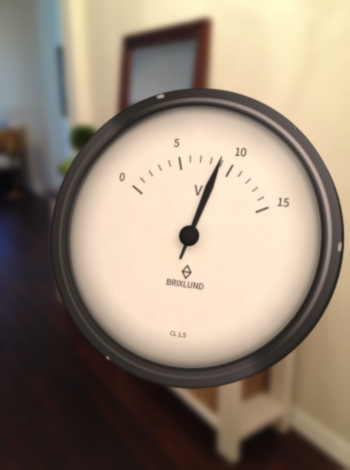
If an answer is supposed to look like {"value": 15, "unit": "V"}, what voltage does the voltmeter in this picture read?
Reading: {"value": 9, "unit": "V"}
